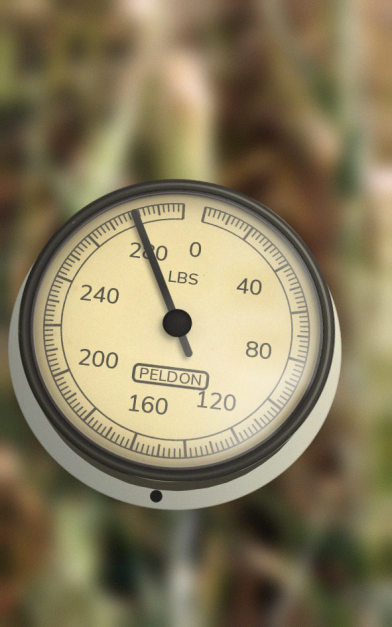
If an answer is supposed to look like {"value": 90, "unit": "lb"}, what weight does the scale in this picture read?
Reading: {"value": 280, "unit": "lb"}
